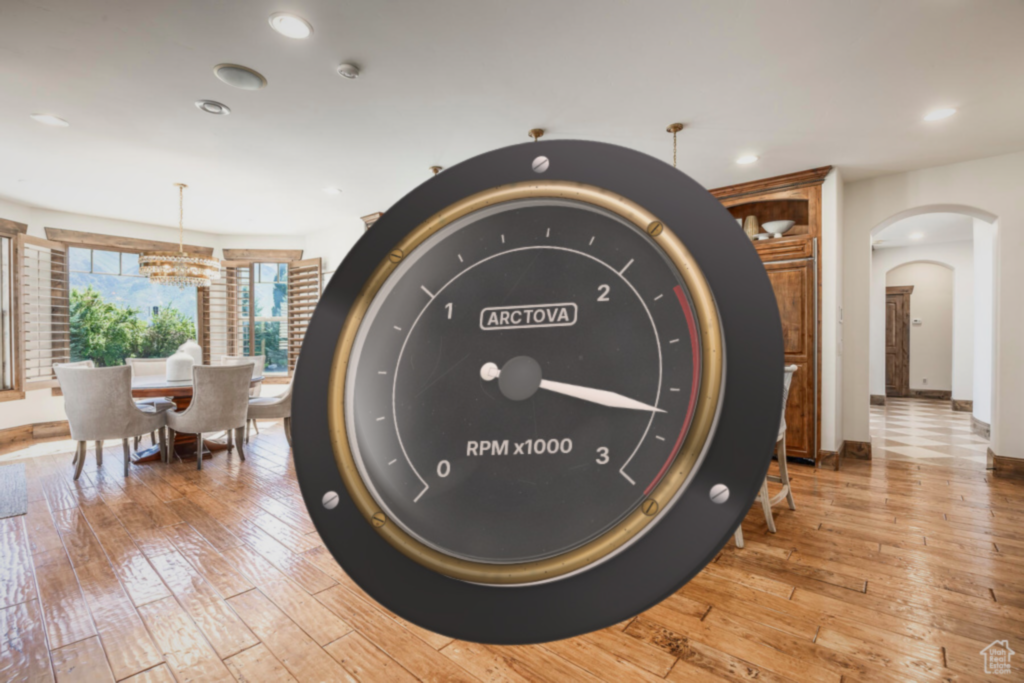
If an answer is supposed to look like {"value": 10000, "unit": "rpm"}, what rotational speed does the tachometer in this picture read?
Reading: {"value": 2700, "unit": "rpm"}
